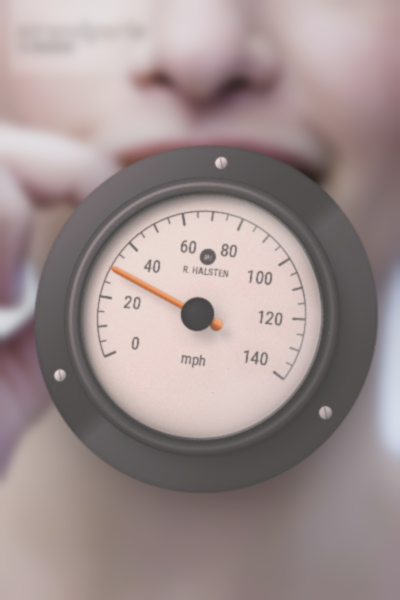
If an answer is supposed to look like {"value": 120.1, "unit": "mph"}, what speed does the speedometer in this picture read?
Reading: {"value": 30, "unit": "mph"}
